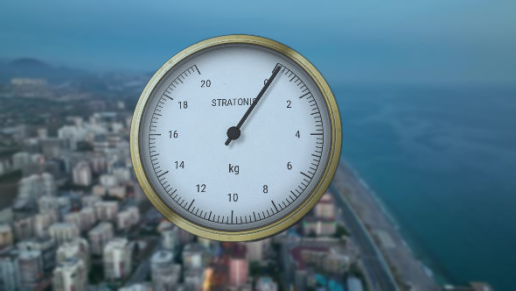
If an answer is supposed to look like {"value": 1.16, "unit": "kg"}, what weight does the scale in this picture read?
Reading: {"value": 0.2, "unit": "kg"}
